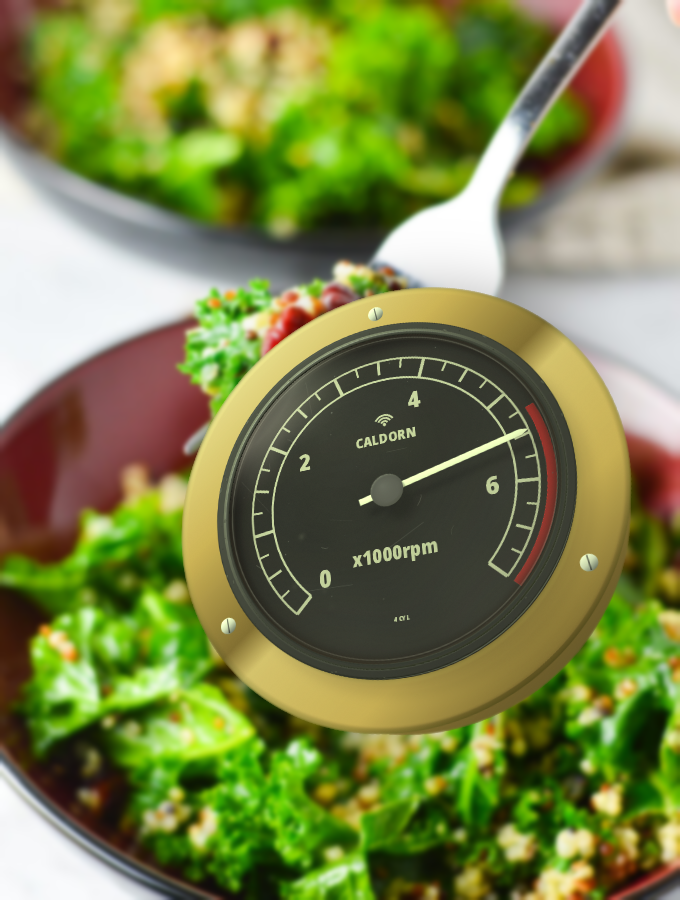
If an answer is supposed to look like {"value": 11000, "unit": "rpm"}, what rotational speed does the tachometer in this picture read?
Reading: {"value": 5500, "unit": "rpm"}
